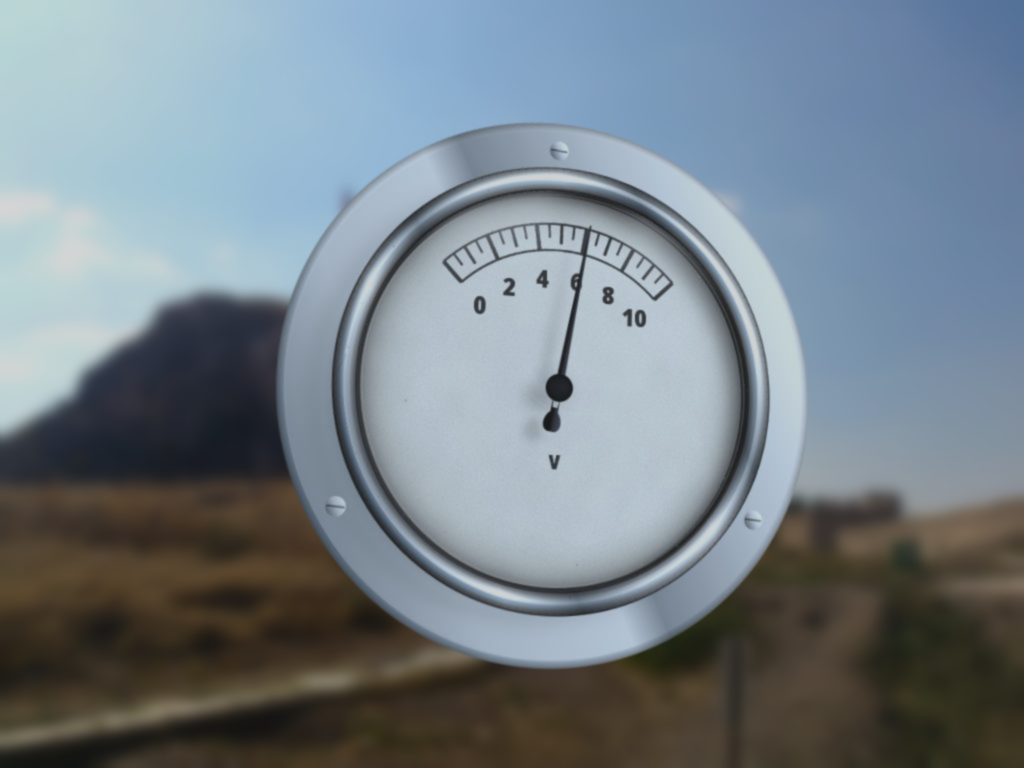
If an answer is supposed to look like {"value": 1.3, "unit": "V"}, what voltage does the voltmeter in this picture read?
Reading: {"value": 6, "unit": "V"}
